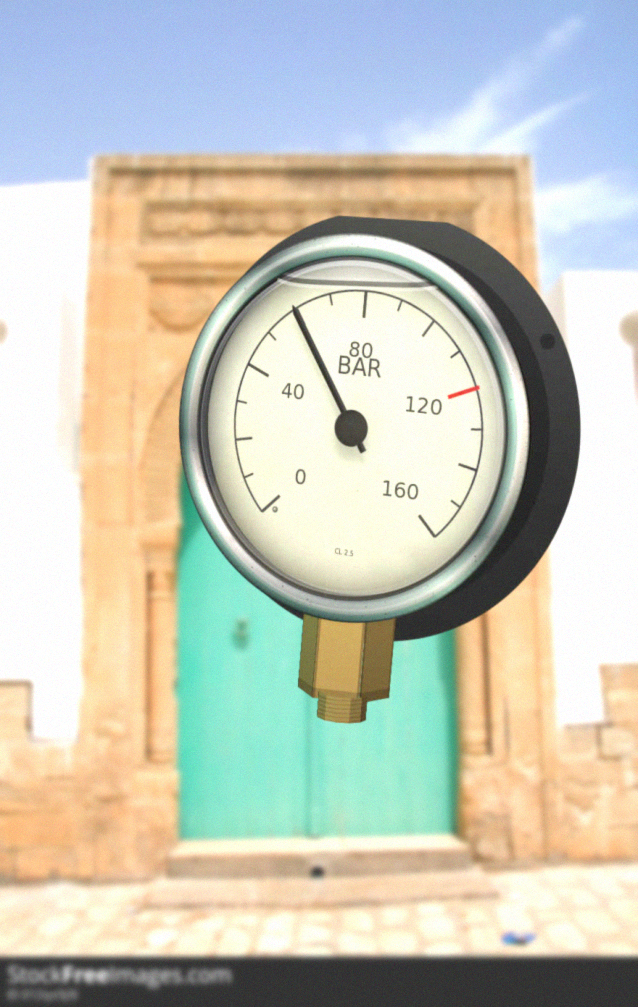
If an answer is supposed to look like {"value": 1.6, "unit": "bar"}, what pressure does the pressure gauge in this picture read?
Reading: {"value": 60, "unit": "bar"}
